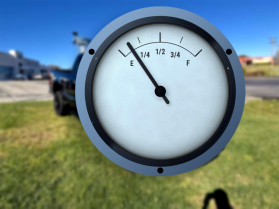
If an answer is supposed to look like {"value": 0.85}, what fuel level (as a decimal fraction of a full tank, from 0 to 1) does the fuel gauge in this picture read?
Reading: {"value": 0.125}
